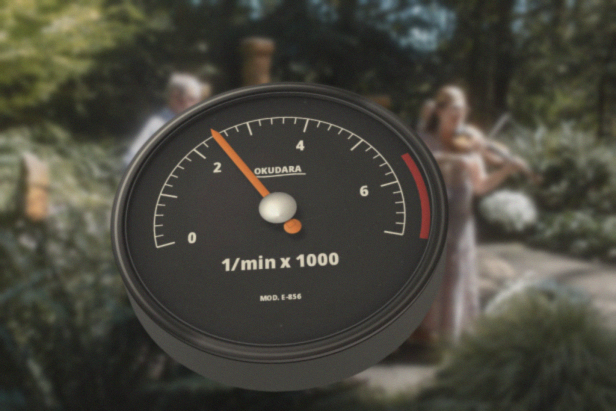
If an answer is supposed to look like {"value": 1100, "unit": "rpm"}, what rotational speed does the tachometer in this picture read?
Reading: {"value": 2400, "unit": "rpm"}
